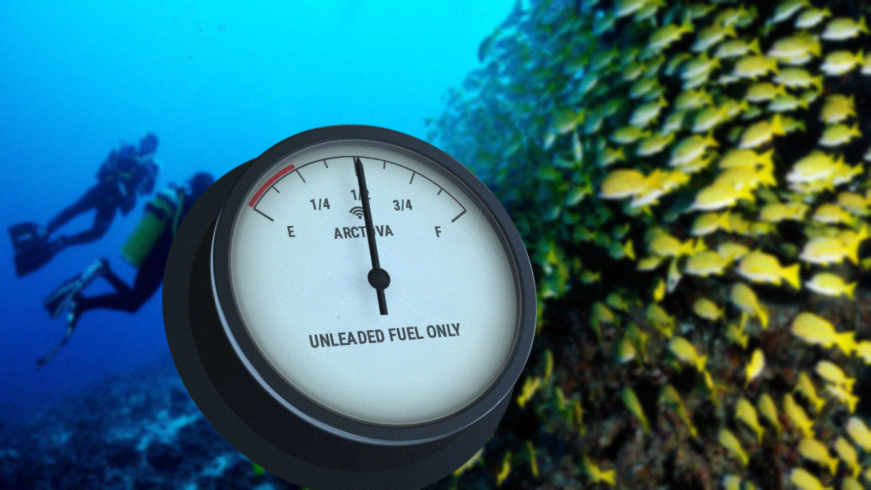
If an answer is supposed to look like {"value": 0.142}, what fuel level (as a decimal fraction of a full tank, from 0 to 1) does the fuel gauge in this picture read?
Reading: {"value": 0.5}
